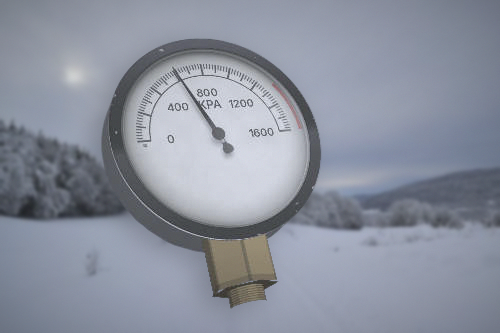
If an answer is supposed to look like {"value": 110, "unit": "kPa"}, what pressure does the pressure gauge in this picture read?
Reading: {"value": 600, "unit": "kPa"}
